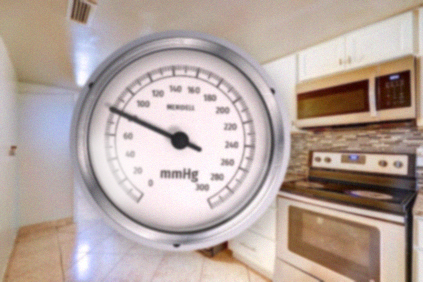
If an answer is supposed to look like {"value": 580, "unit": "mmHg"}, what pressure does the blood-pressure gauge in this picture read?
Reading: {"value": 80, "unit": "mmHg"}
